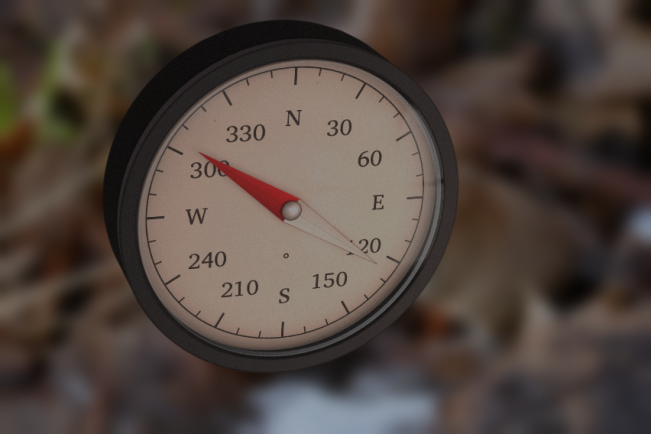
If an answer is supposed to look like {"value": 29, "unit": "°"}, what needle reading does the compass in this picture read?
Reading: {"value": 305, "unit": "°"}
